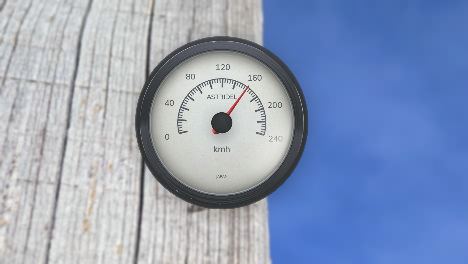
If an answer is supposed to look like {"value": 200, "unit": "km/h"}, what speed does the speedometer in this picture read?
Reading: {"value": 160, "unit": "km/h"}
